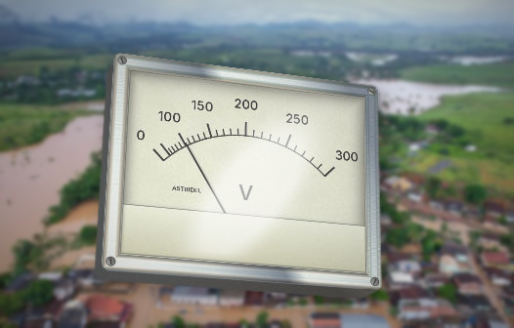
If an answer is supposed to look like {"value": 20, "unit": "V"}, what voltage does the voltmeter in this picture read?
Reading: {"value": 100, "unit": "V"}
